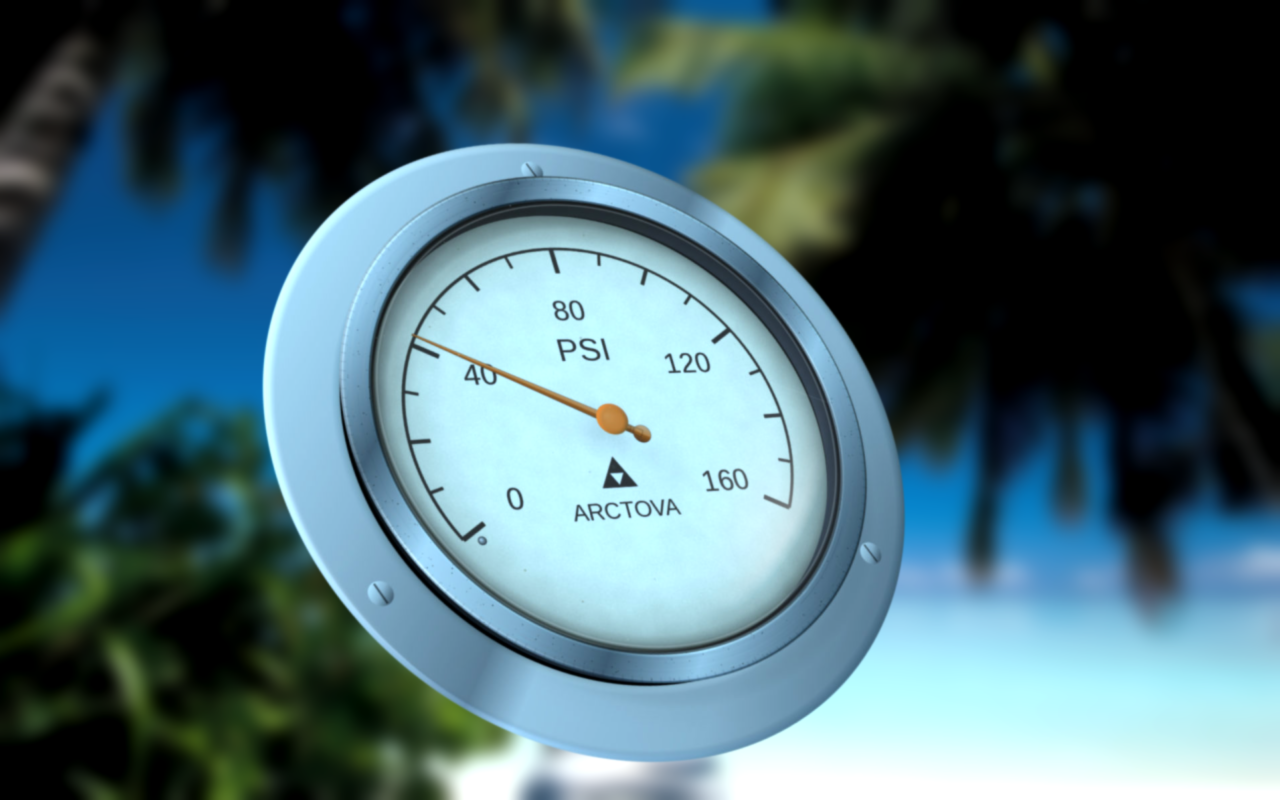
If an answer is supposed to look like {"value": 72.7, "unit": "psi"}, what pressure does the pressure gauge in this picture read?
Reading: {"value": 40, "unit": "psi"}
